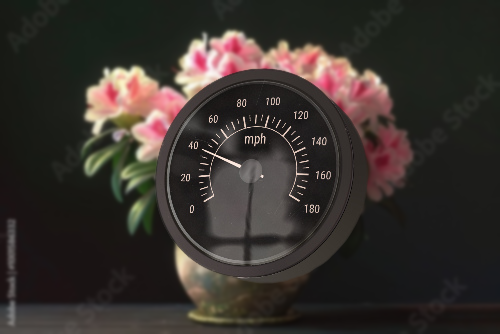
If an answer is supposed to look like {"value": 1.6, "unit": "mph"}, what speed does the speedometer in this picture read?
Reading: {"value": 40, "unit": "mph"}
